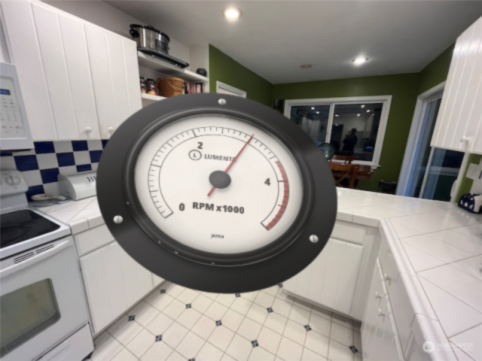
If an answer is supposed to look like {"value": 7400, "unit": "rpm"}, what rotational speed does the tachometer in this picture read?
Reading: {"value": 3000, "unit": "rpm"}
